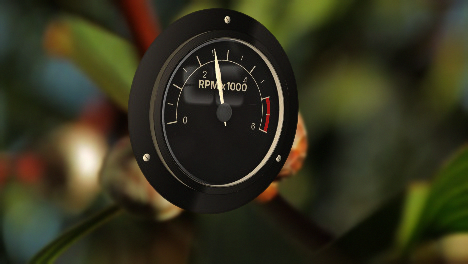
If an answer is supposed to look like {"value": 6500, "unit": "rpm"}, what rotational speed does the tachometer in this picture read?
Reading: {"value": 2500, "unit": "rpm"}
